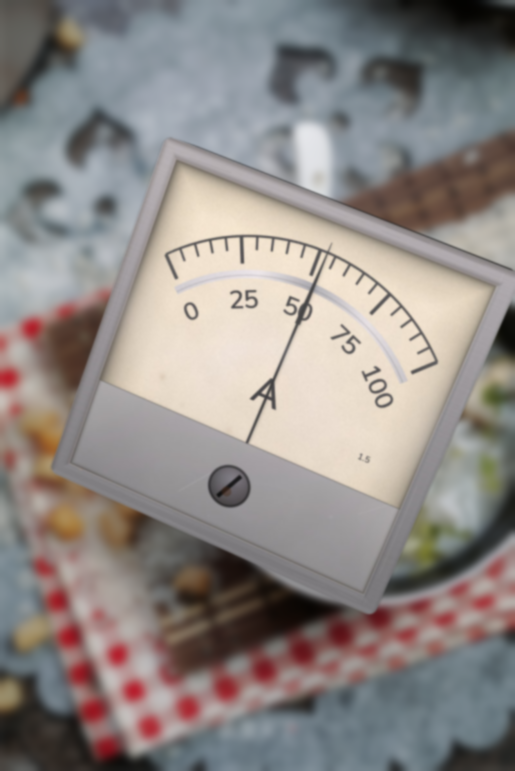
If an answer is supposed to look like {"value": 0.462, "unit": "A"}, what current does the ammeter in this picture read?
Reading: {"value": 52.5, "unit": "A"}
